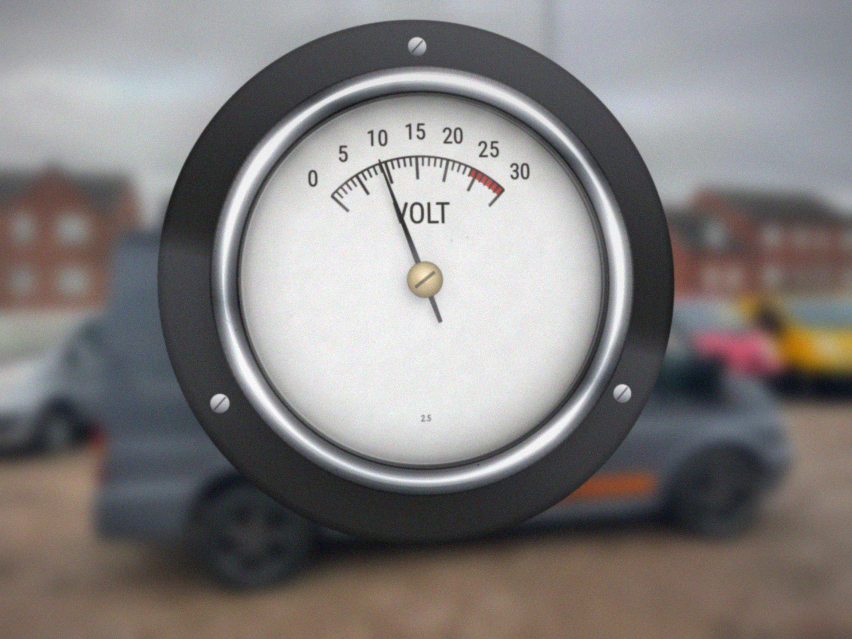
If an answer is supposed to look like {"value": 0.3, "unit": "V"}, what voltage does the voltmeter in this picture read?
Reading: {"value": 9, "unit": "V"}
